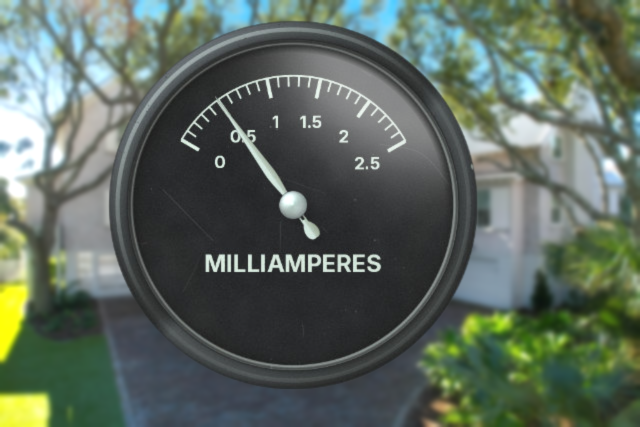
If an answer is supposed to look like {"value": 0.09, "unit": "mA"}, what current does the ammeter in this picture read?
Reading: {"value": 0.5, "unit": "mA"}
